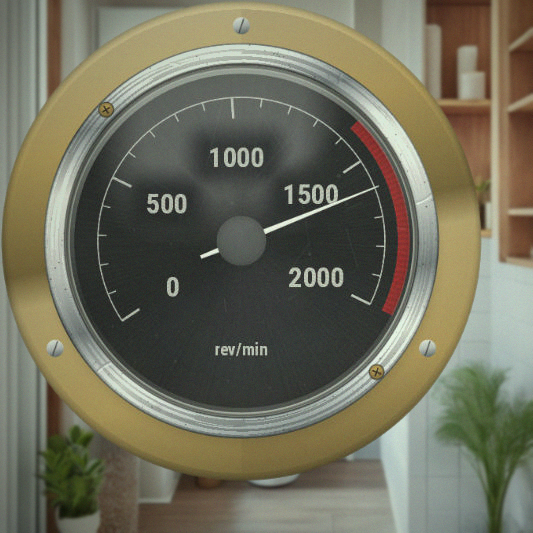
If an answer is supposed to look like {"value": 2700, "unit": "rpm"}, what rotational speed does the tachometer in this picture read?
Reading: {"value": 1600, "unit": "rpm"}
